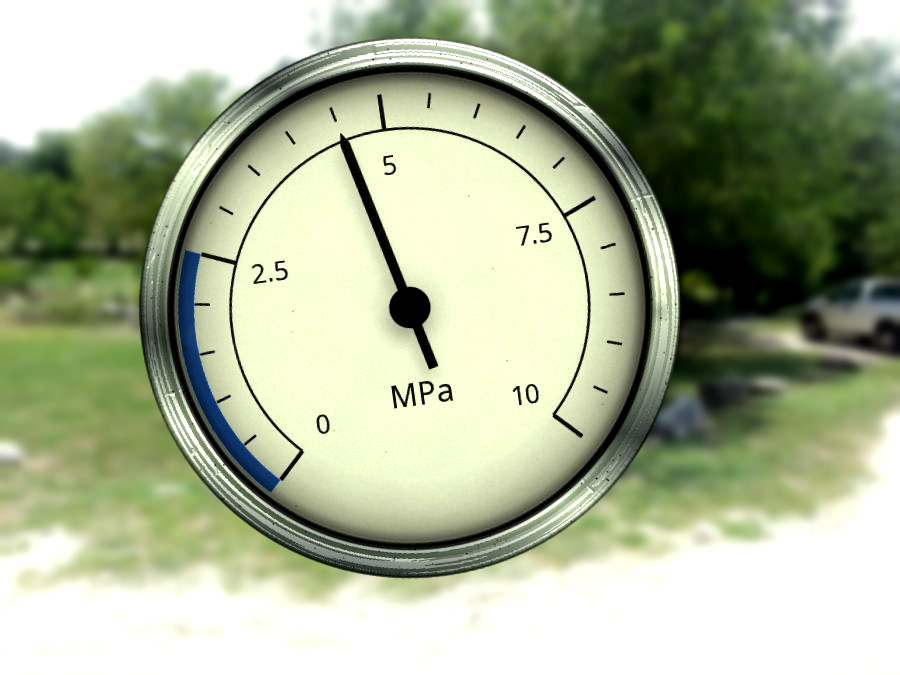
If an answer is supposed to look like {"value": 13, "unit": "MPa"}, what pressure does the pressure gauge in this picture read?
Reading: {"value": 4.5, "unit": "MPa"}
